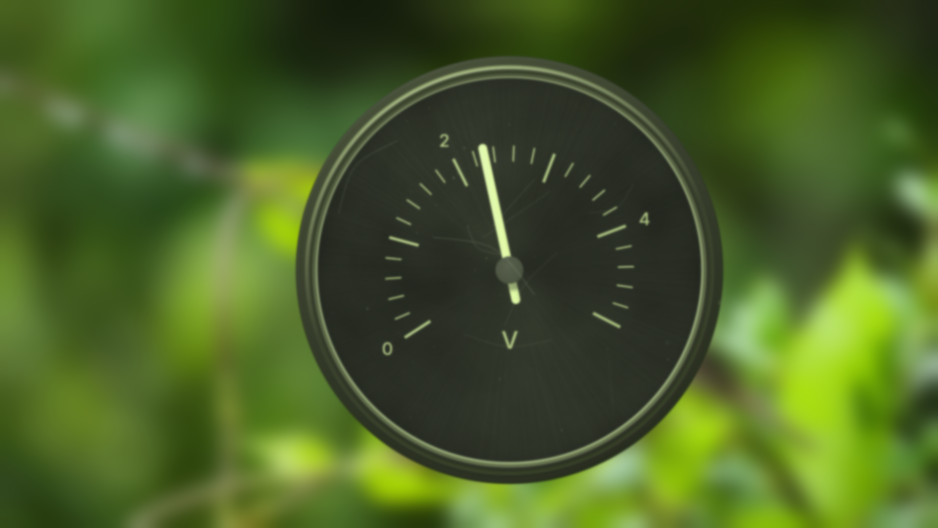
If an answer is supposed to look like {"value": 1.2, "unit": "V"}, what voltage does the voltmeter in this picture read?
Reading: {"value": 2.3, "unit": "V"}
